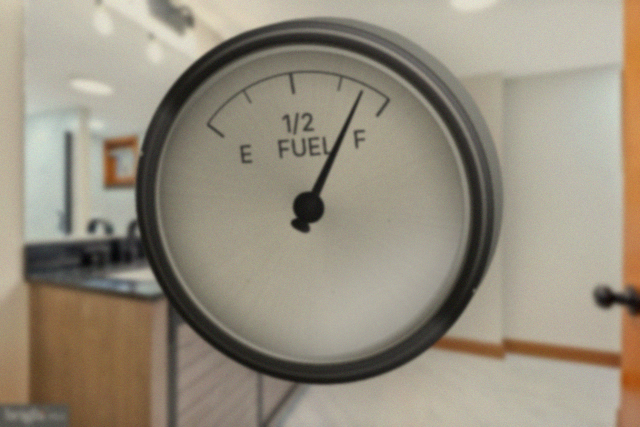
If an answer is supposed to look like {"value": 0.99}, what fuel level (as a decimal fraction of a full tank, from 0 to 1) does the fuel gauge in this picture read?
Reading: {"value": 0.875}
